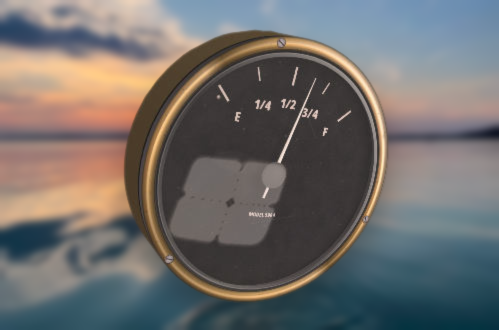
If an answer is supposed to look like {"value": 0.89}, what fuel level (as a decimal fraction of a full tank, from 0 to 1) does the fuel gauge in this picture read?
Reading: {"value": 0.625}
